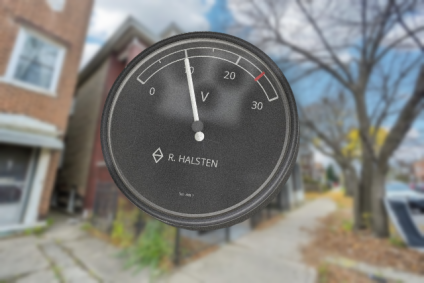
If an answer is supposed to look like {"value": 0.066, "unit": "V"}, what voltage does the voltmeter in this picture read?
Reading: {"value": 10, "unit": "V"}
